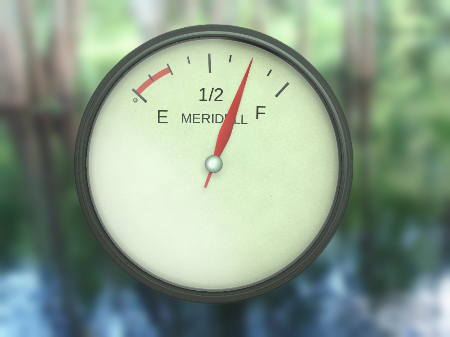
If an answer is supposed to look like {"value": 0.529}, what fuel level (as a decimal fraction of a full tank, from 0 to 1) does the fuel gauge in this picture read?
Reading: {"value": 0.75}
